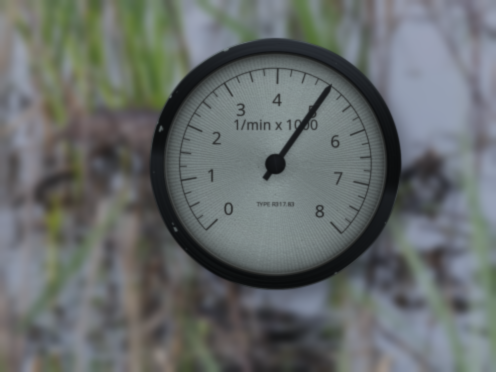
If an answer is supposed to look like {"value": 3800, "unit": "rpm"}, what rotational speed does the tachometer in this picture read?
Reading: {"value": 5000, "unit": "rpm"}
